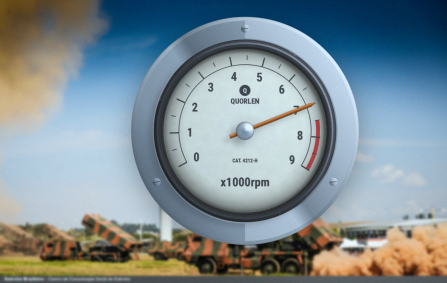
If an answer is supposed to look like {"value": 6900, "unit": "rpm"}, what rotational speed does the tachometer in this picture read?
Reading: {"value": 7000, "unit": "rpm"}
